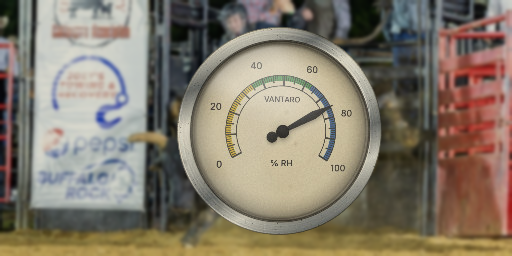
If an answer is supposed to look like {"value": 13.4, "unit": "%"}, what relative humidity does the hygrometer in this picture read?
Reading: {"value": 75, "unit": "%"}
